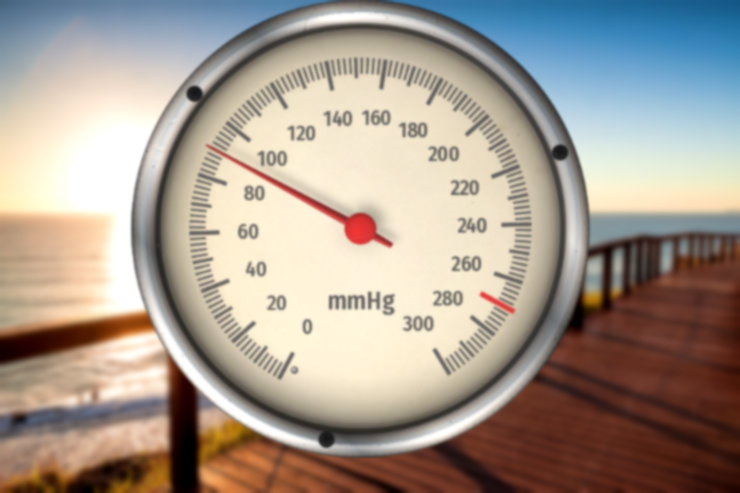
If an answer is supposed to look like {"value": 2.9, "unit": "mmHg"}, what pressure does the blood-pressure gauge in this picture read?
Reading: {"value": 90, "unit": "mmHg"}
